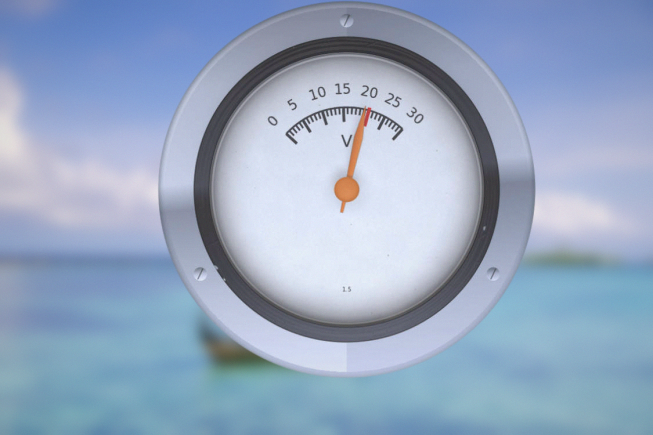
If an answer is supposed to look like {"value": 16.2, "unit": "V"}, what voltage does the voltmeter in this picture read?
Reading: {"value": 20, "unit": "V"}
